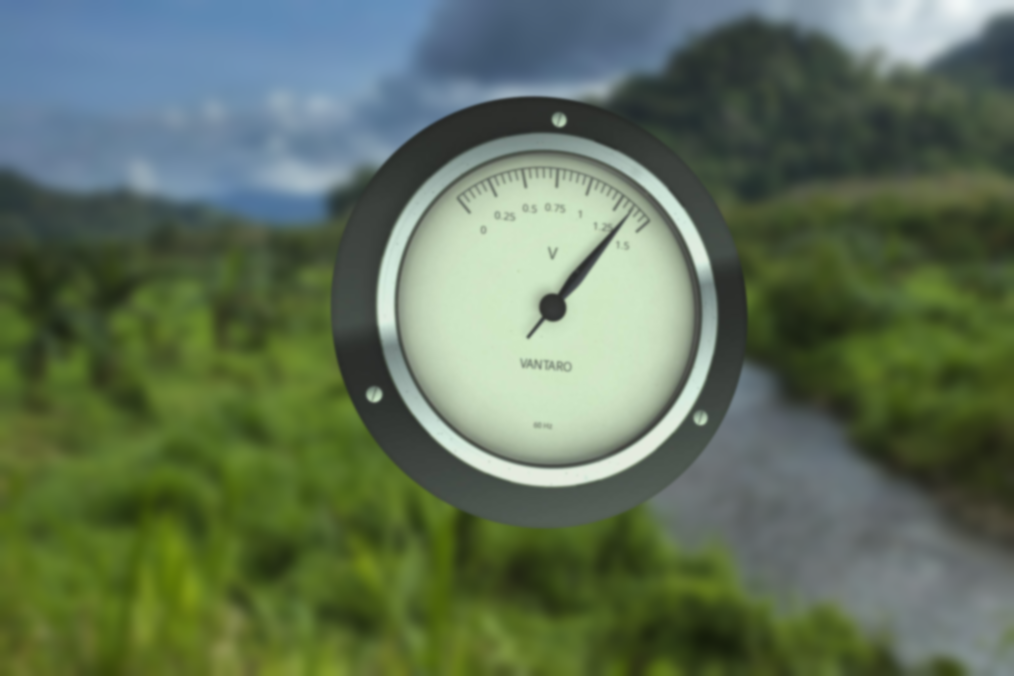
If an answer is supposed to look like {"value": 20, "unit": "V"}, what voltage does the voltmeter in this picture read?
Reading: {"value": 1.35, "unit": "V"}
